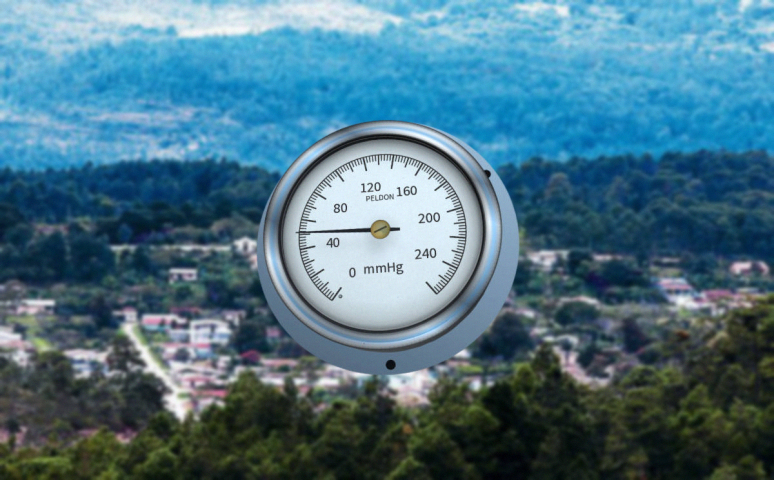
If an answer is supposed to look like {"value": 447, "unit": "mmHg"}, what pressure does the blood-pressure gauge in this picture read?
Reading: {"value": 50, "unit": "mmHg"}
